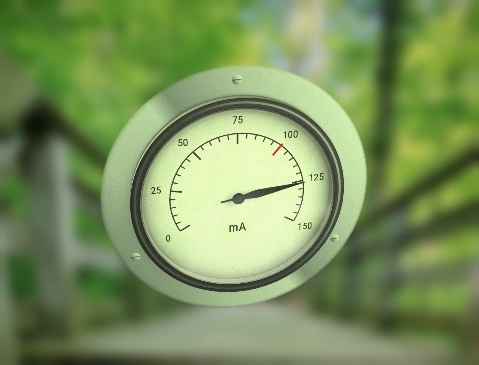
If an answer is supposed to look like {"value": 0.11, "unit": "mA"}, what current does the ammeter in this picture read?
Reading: {"value": 125, "unit": "mA"}
